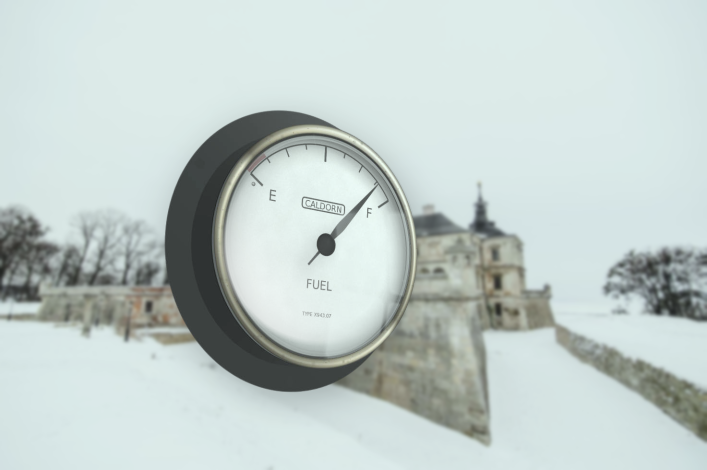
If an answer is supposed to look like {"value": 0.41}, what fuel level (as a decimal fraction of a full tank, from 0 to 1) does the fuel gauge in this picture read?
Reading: {"value": 0.875}
